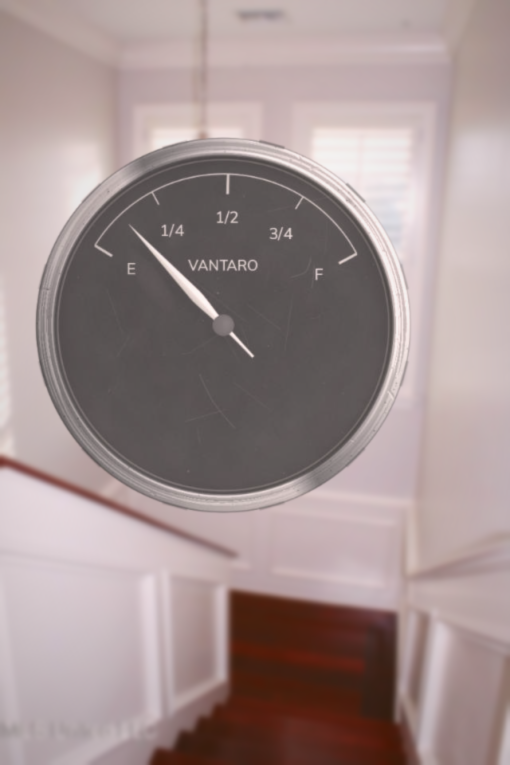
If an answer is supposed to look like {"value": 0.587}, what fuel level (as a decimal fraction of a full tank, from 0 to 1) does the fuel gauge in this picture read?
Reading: {"value": 0.125}
